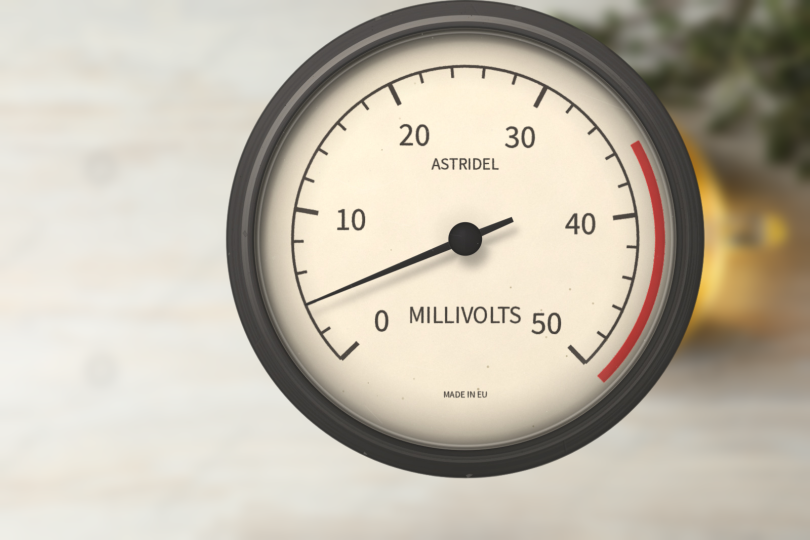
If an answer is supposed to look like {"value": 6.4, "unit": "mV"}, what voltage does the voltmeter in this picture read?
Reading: {"value": 4, "unit": "mV"}
